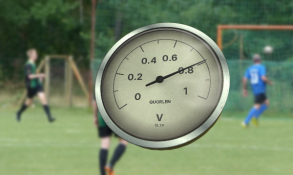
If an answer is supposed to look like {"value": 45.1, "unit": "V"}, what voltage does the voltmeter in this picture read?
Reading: {"value": 0.8, "unit": "V"}
